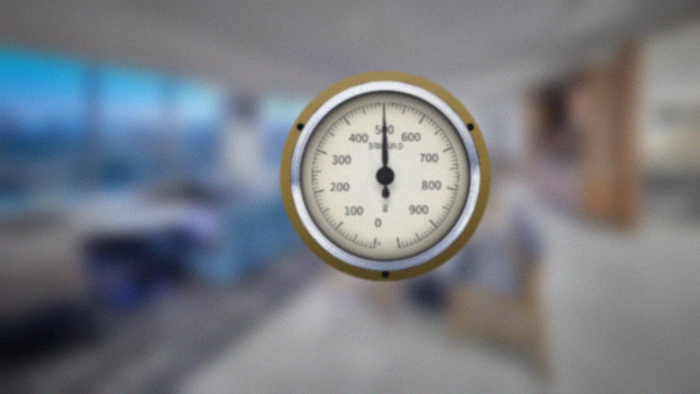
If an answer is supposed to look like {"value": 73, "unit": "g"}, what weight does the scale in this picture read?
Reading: {"value": 500, "unit": "g"}
